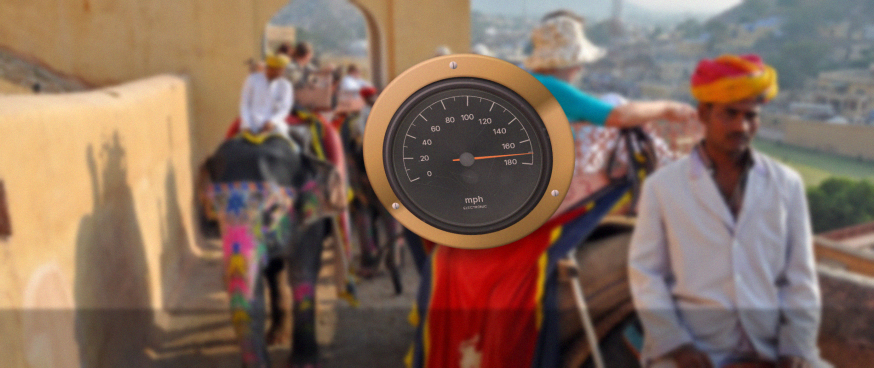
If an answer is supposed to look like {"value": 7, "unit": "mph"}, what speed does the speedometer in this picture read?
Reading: {"value": 170, "unit": "mph"}
